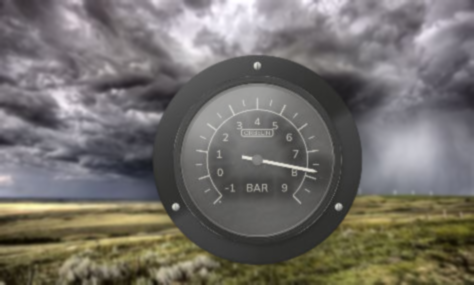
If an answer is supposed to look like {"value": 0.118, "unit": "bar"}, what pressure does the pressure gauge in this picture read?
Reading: {"value": 7.75, "unit": "bar"}
